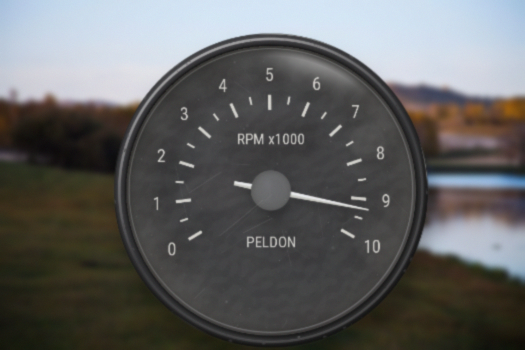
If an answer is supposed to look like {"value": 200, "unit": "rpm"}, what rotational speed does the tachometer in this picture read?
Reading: {"value": 9250, "unit": "rpm"}
